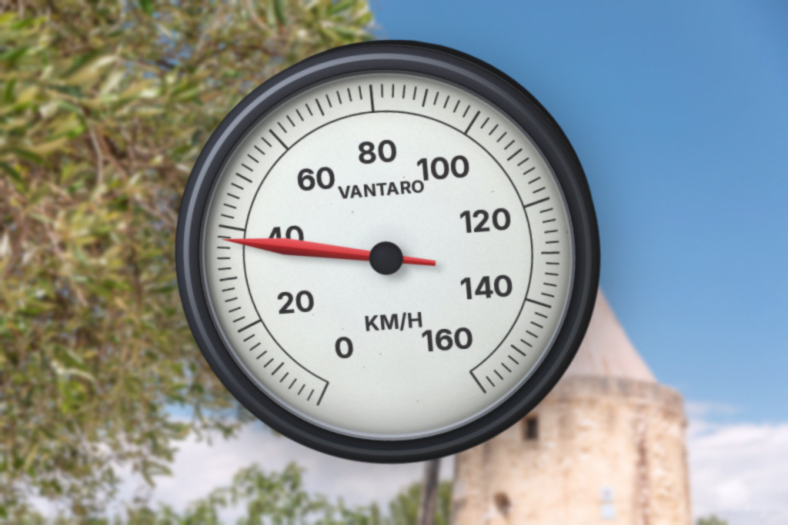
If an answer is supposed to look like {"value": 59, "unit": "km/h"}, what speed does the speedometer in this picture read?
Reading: {"value": 38, "unit": "km/h"}
